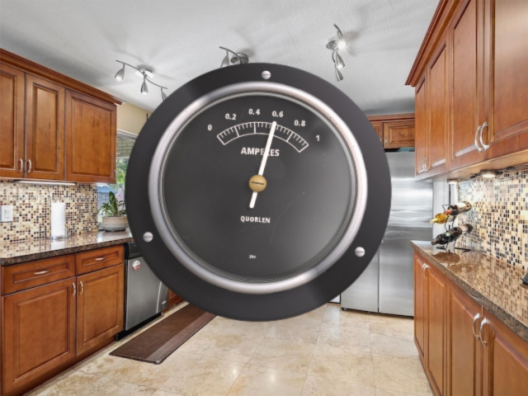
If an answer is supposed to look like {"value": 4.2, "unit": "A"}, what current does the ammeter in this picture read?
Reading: {"value": 0.6, "unit": "A"}
